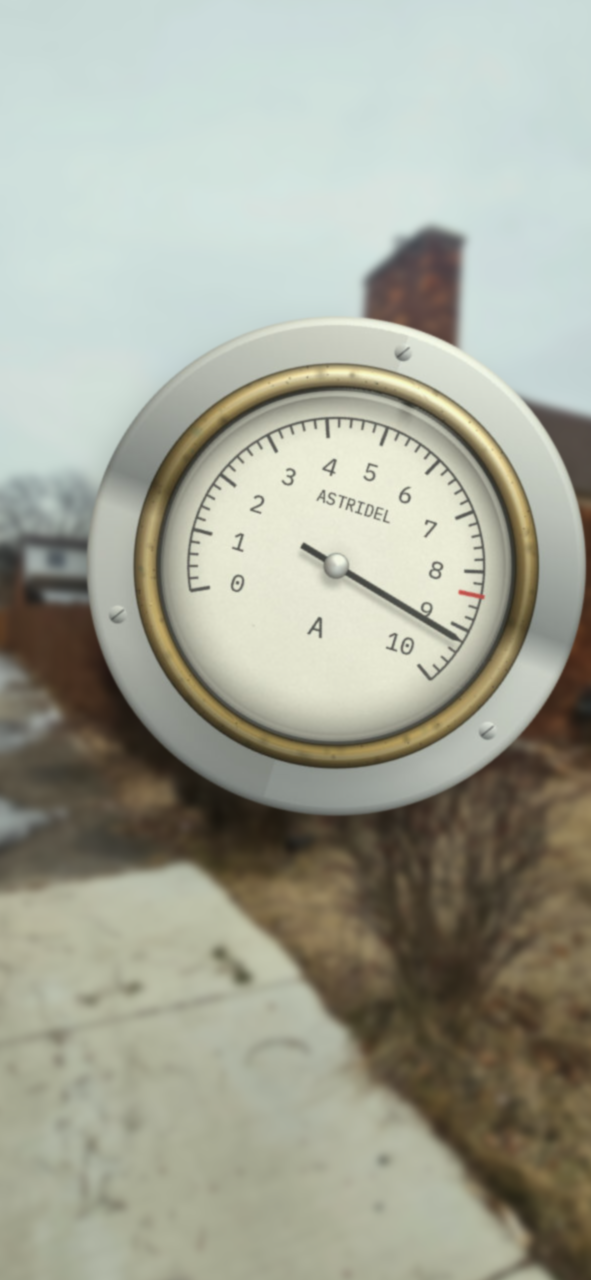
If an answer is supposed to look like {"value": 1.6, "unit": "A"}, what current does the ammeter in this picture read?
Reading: {"value": 9.2, "unit": "A"}
